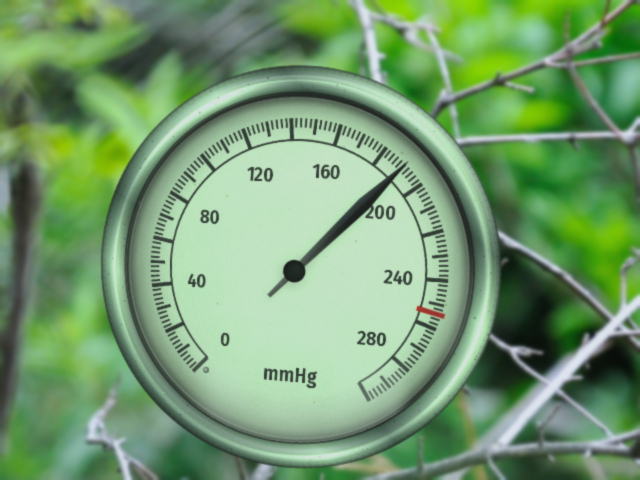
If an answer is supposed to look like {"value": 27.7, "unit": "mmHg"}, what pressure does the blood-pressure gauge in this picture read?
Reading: {"value": 190, "unit": "mmHg"}
